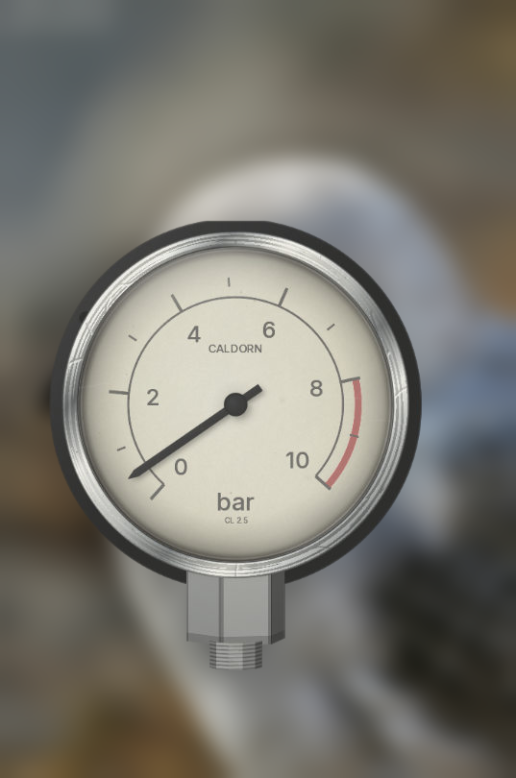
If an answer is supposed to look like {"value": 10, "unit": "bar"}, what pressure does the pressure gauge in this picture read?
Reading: {"value": 0.5, "unit": "bar"}
